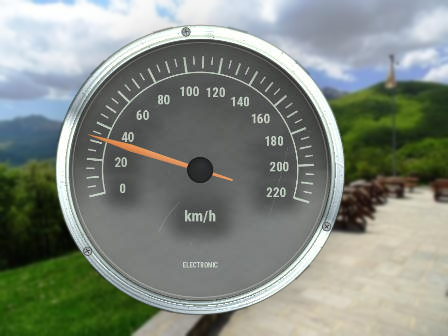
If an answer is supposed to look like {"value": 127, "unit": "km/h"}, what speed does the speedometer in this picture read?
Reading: {"value": 32.5, "unit": "km/h"}
